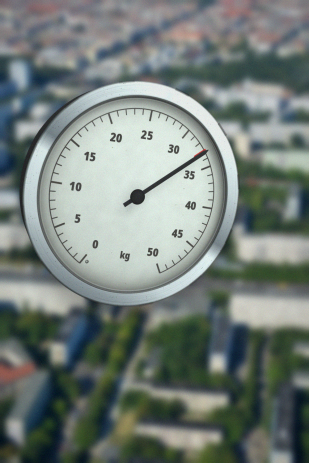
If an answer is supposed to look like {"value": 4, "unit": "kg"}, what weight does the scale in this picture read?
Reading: {"value": 33, "unit": "kg"}
